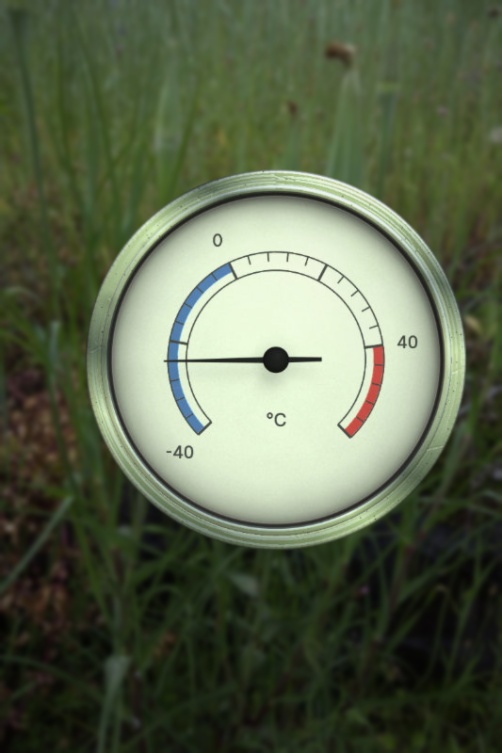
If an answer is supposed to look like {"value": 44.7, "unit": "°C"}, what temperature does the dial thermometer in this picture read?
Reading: {"value": -24, "unit": "°C"}
